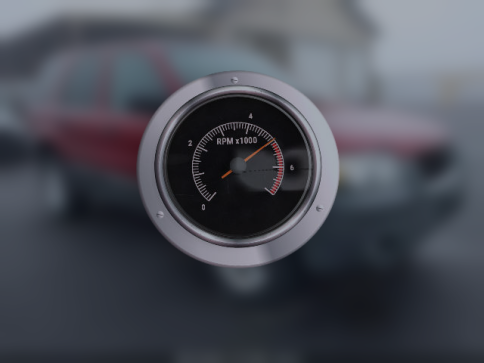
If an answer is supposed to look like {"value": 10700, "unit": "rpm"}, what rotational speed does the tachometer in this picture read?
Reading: {"value": 5000, "unit": "rpm"}
